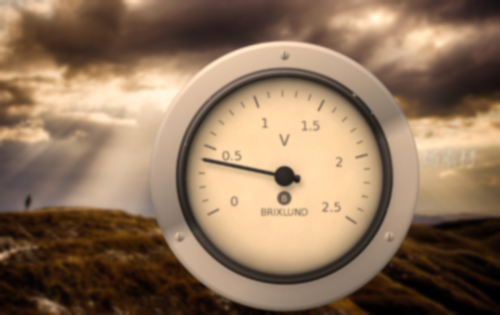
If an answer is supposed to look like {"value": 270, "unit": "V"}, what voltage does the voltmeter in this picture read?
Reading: {"value": 0.4, "unit": "V"}
